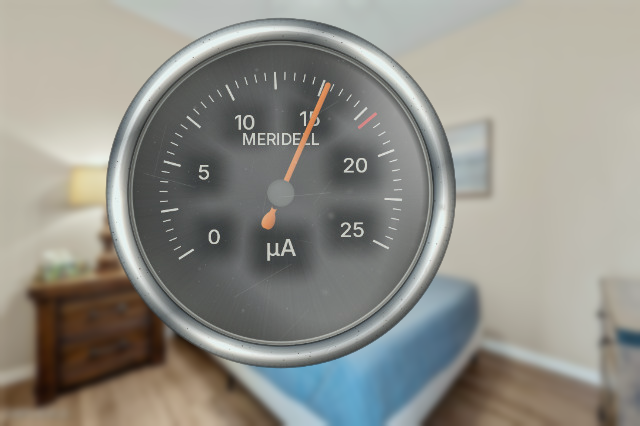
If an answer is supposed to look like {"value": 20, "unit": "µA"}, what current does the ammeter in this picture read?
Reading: {"value": 15.25, "unit": "µA"}
